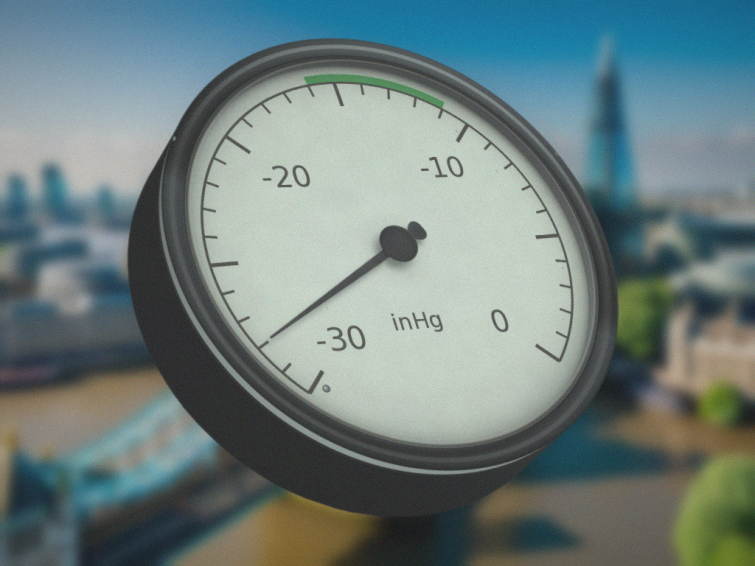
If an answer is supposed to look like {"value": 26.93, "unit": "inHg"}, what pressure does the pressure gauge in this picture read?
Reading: {"value": -28, "unit": "inHg"}
